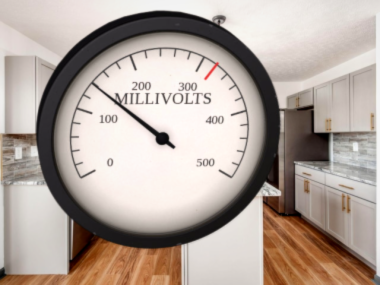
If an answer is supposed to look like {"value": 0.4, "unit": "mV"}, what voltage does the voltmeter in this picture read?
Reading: {"value": 140, "unit": "mV"}
